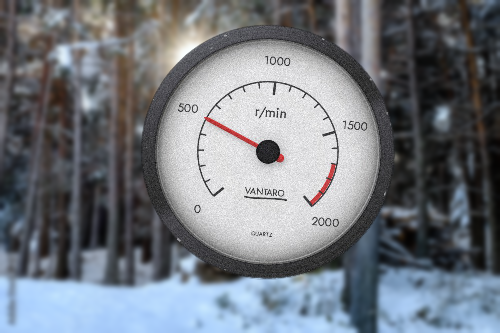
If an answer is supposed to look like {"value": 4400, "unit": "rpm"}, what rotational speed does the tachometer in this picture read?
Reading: {"value": 500, "unit": "rpm"}
